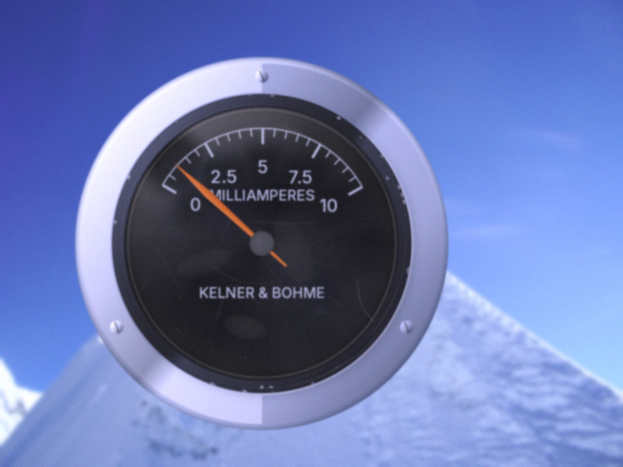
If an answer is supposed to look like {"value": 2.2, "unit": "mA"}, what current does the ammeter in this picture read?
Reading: {"value": 1, "unit": "mA"}
